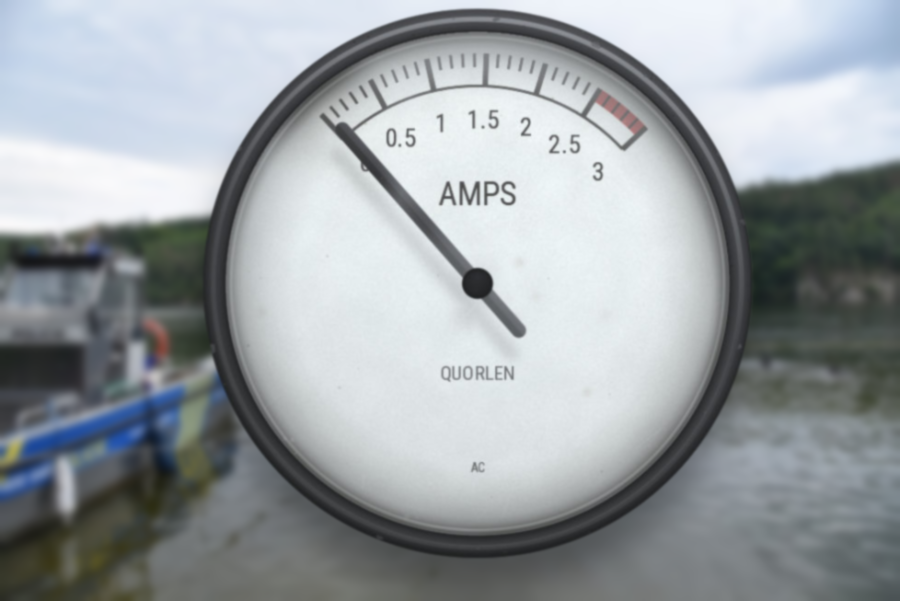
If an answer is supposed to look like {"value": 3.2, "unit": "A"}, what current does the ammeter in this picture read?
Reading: {"value": 0.05, "unit": "A"}
